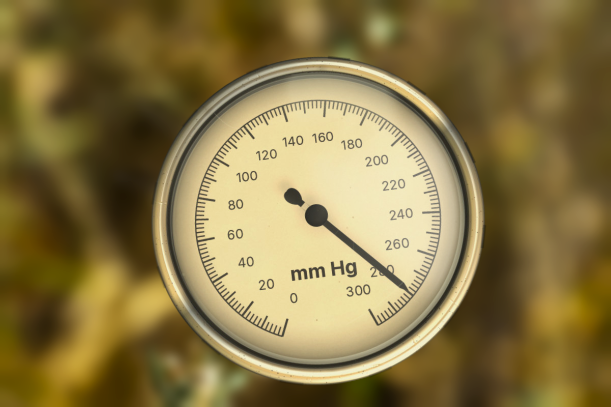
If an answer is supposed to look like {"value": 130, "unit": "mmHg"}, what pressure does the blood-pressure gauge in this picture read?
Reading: {"value": 280, "unit": "mmHg"}
